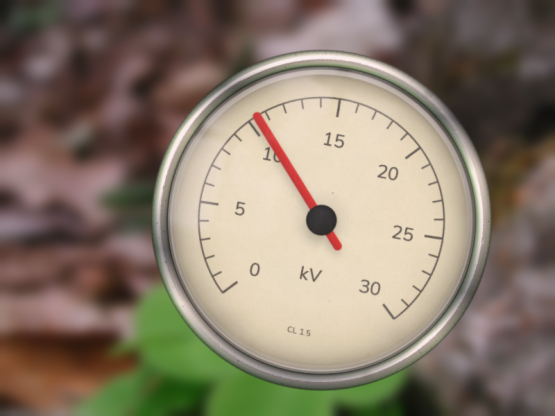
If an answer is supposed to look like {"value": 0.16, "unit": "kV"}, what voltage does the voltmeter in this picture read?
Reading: {"value": 10.5, "unit": "kV"}
